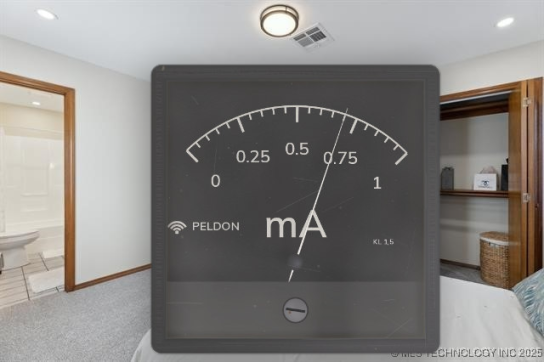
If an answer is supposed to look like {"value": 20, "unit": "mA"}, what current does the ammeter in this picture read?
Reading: {"value": 0.7, "unit": "mA"}
